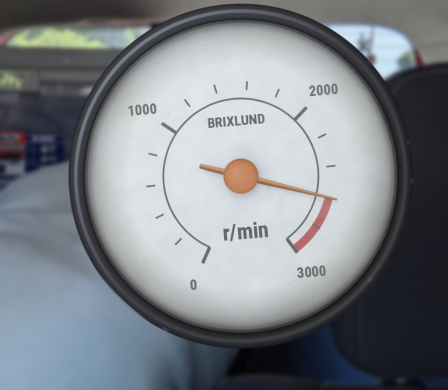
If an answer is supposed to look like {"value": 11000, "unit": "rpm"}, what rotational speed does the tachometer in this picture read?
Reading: {"value": 2600, "unit": "rpm"}
